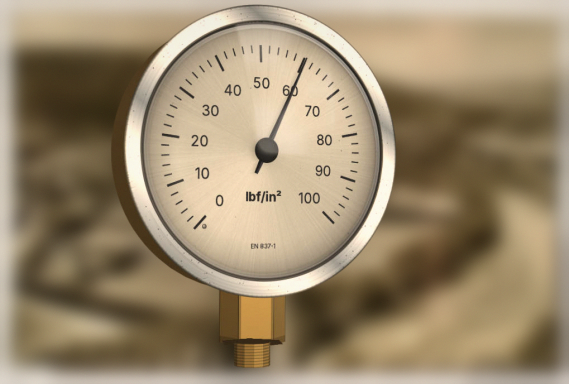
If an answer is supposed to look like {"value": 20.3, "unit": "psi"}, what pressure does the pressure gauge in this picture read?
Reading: {"value": 60, "unit": "psi"}
